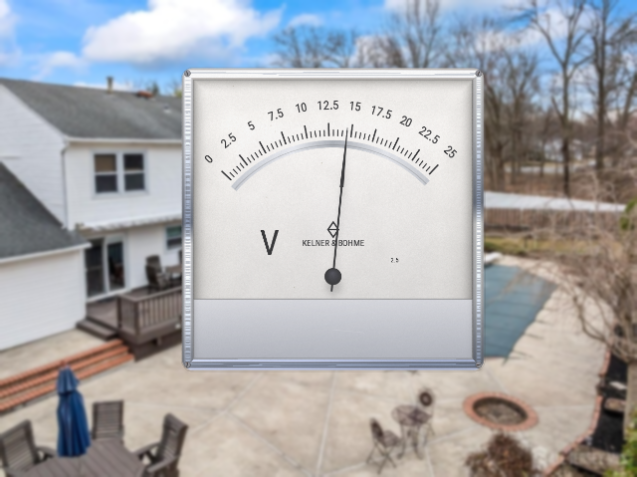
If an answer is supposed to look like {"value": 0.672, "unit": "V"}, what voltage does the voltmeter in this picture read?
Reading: {"value": 14.5, "unit": "V"}
